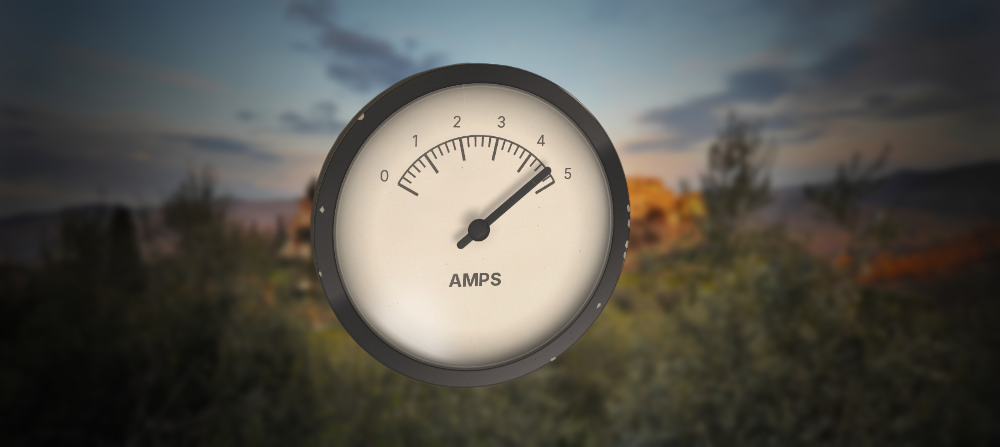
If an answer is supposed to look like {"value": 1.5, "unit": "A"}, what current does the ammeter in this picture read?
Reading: {"value": 4.6, "unit": "A"}
